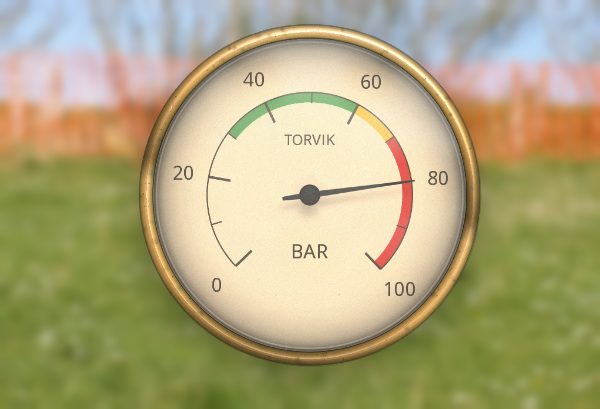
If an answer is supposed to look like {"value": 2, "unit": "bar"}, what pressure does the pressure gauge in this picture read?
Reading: {"value": 80, "unit": "bar"}
